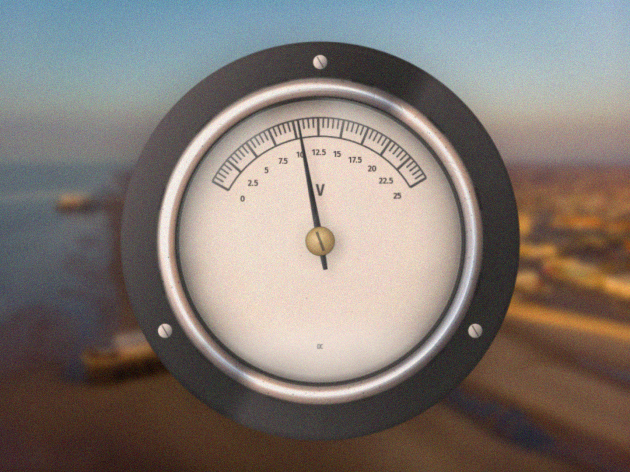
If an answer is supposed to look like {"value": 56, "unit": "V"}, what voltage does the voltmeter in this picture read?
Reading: {"value": 10.5, "unit": "V"}
